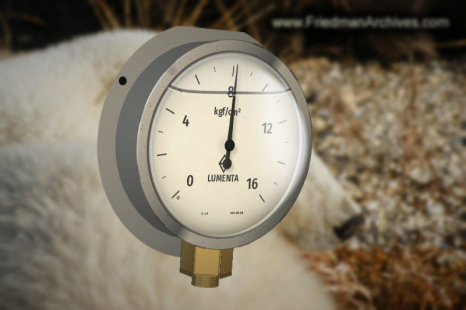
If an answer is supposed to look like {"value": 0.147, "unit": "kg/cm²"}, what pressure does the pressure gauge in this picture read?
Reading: {"value": 8, "unit": "kg/cm²"}
